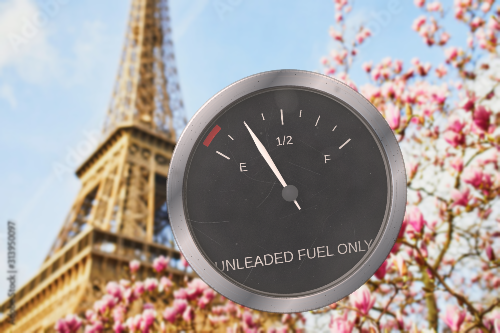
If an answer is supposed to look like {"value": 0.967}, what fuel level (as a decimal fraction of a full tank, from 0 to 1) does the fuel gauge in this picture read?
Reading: {"value": 0.25}
